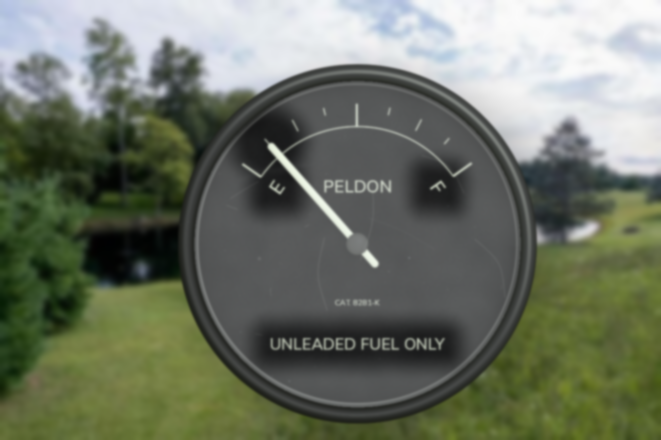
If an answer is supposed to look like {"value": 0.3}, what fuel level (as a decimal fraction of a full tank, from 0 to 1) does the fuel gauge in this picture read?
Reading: {"value": 0.125}
